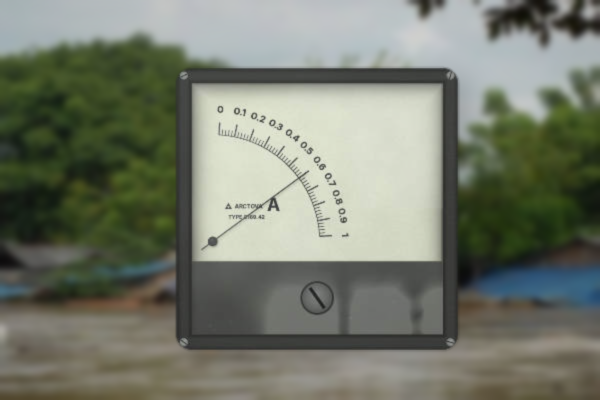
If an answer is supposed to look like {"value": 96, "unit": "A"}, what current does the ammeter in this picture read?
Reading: {"value": 0.6, "unit": "A"}
